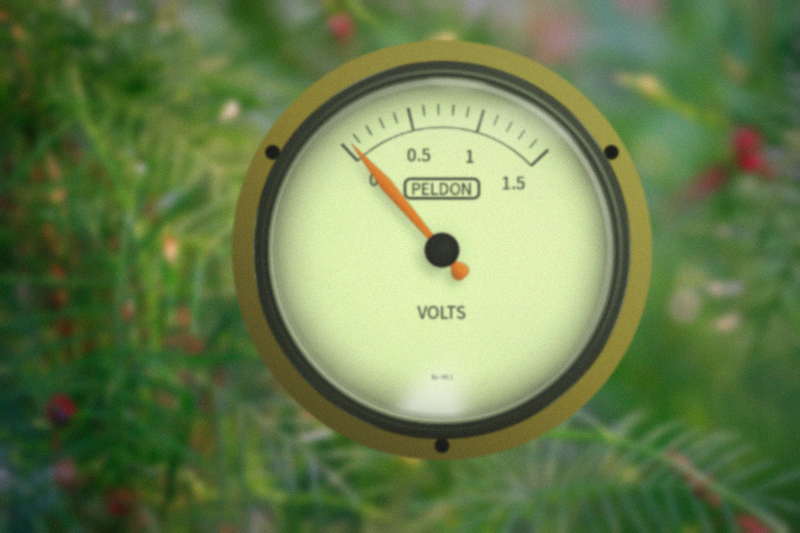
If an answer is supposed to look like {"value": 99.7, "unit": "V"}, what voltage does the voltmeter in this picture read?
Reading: {"value": 0.05, "unit": "V"}
